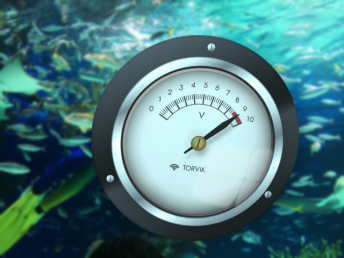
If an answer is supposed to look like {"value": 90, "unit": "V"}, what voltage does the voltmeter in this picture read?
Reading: {"value": 9, "unit": "V"}
